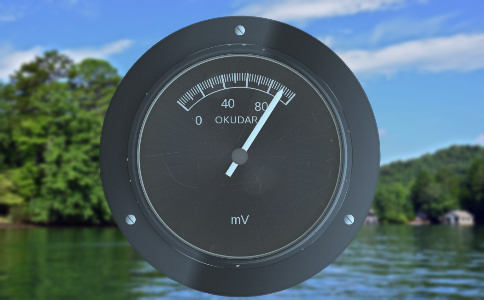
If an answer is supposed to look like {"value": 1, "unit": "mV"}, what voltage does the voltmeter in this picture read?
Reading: {"value": 90, "unit": "mV"}
